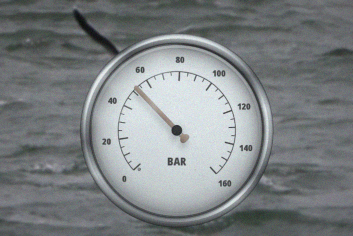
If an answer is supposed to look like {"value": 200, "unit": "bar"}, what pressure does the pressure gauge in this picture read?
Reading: {"value": 52.5, "unit": "bar"}
